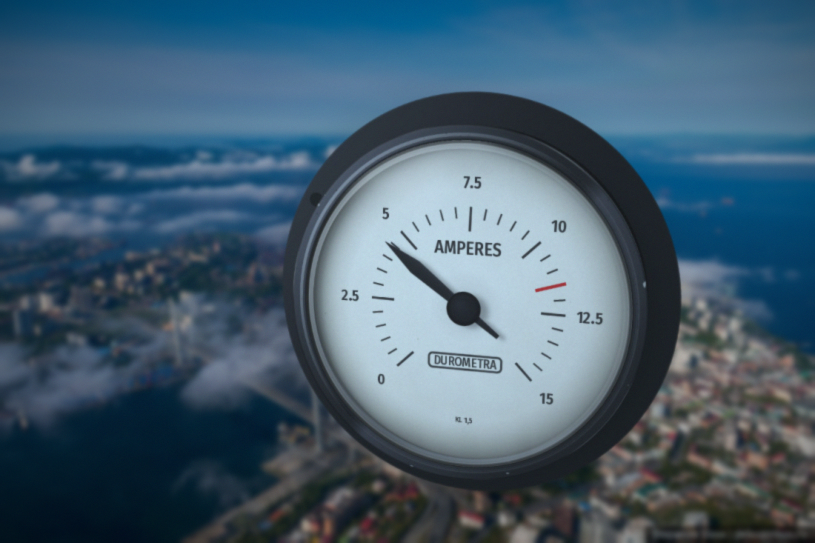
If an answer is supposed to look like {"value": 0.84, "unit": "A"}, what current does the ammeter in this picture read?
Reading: {"value": 4.5, "unit": "A"}
